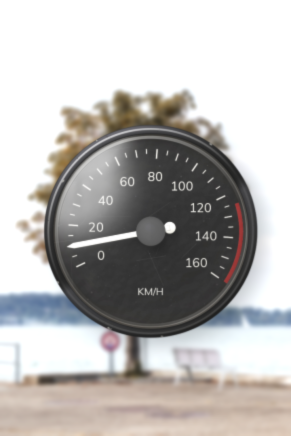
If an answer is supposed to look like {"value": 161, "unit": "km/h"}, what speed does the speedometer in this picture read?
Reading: {"value": 10, "unit": "km/h"}
